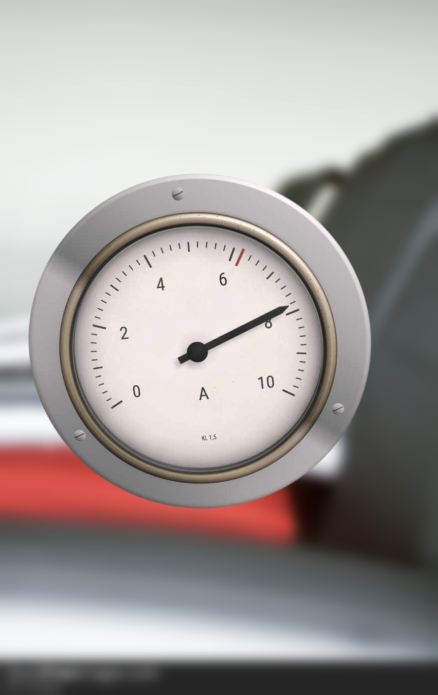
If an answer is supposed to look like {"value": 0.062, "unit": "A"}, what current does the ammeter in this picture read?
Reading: {"value": 7.8, "unit": "A"}
